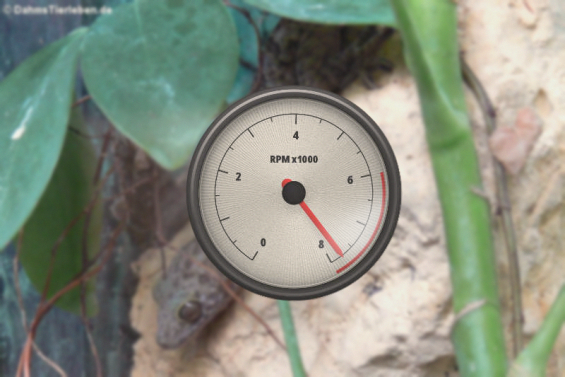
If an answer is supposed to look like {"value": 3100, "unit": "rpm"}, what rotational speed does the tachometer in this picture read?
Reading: {"value": 7750, "unit": "rpm"}
